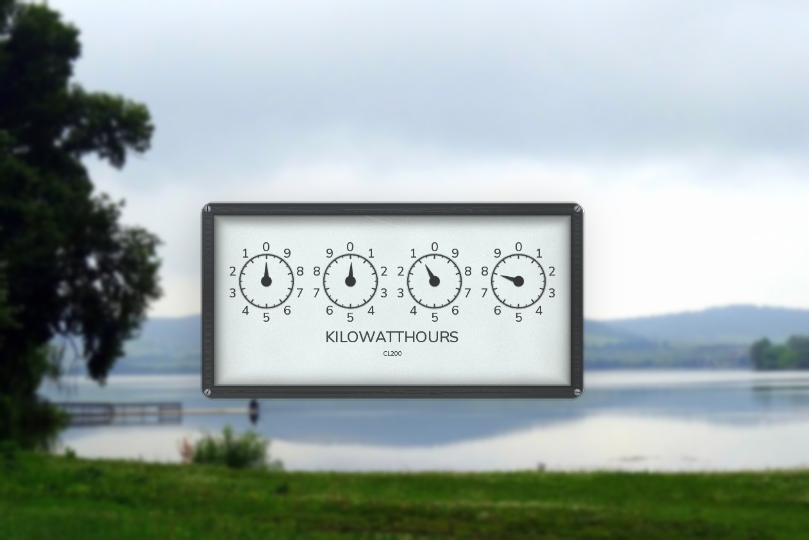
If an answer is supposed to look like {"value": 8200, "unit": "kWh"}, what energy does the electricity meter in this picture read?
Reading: {"value": 8, "unit": "kWh"}
